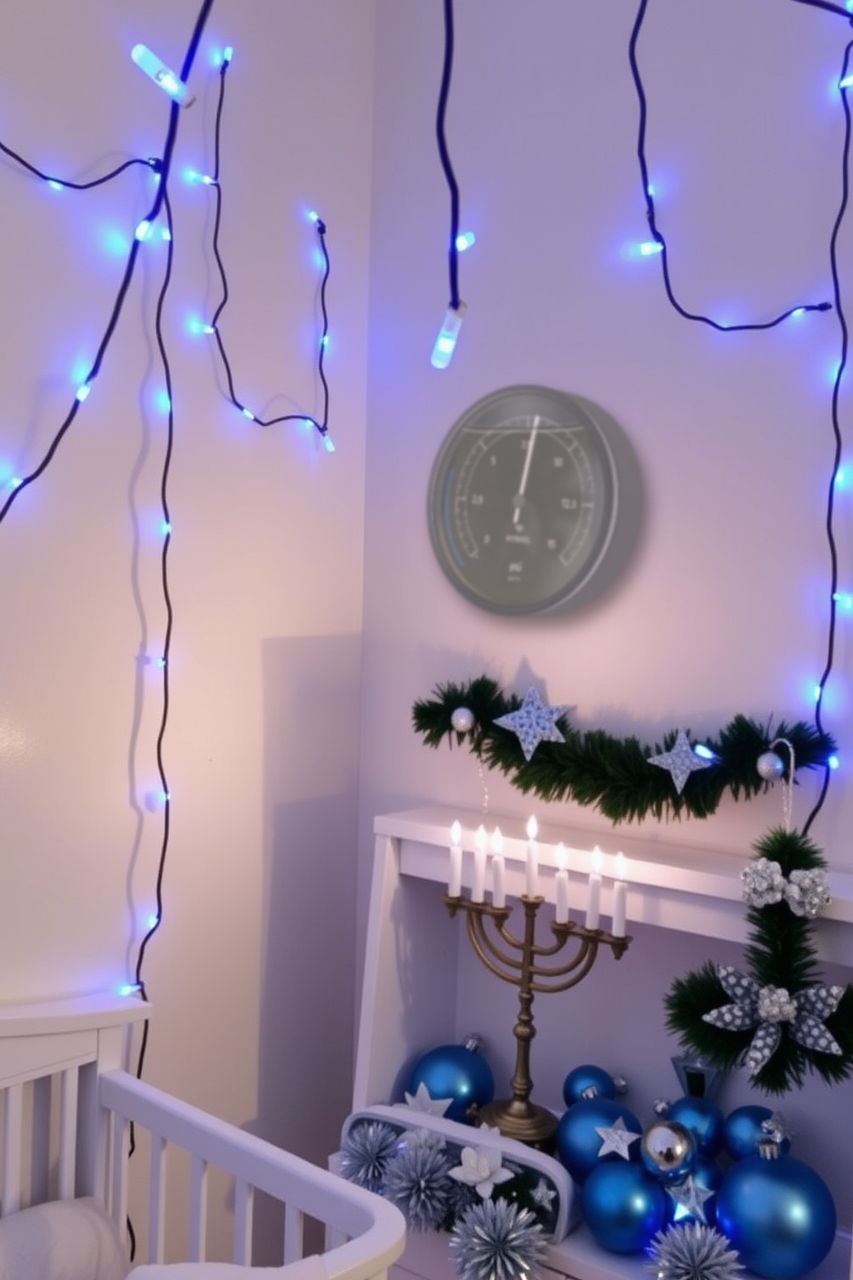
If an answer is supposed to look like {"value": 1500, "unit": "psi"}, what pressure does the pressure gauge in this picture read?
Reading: {"value": 8, "unit": "psi"}
